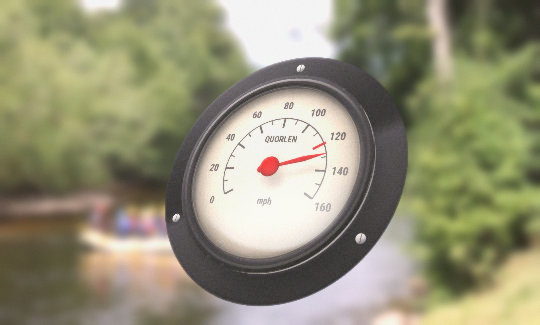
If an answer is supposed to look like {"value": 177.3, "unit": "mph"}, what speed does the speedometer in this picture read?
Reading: {"value": 130, "unit": "mph"}
